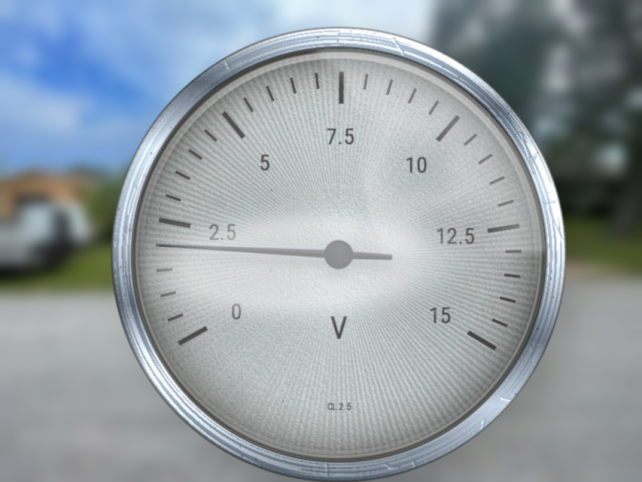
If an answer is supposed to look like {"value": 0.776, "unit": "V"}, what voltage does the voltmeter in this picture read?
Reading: {"value": 2, "unit": "V"}
